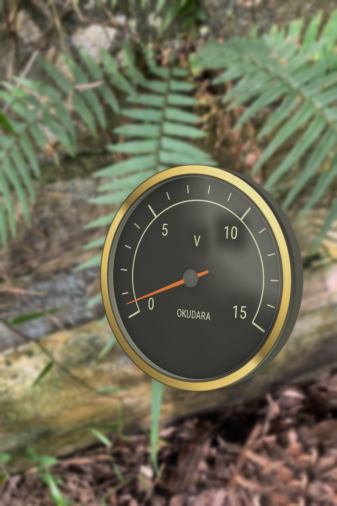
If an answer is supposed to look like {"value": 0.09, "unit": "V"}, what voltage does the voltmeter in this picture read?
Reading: {"value": 0.5, "unit": "V"}
